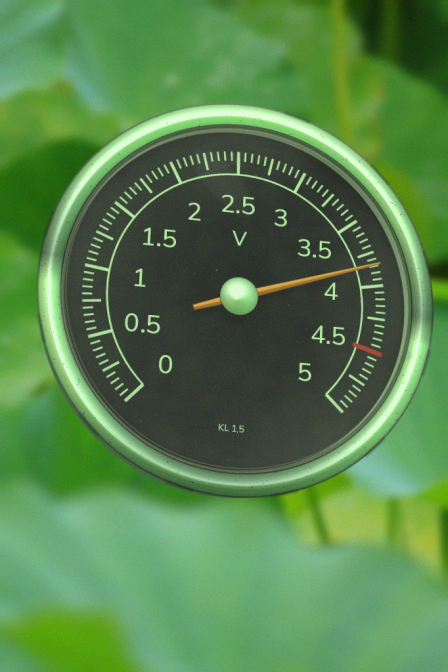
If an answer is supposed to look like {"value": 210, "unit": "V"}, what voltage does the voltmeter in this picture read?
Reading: {"value": 3.85, "unit": "V"}
